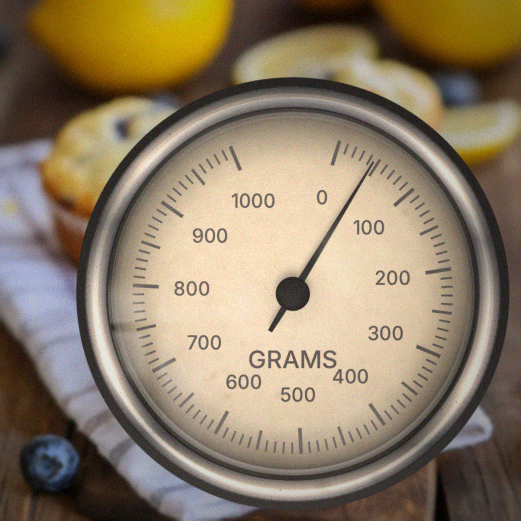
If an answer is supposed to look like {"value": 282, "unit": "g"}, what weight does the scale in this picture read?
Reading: {"value": 45, "unit": "g"}
